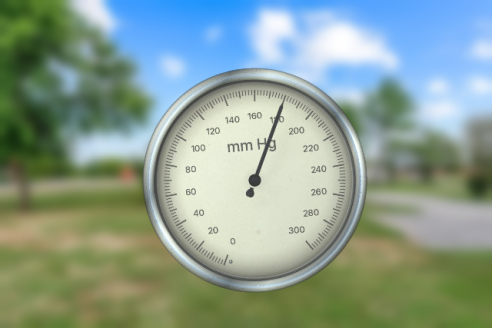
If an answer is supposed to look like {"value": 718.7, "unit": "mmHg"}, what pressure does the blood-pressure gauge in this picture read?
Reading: {"value": 180, "unit": "mmHg"}
